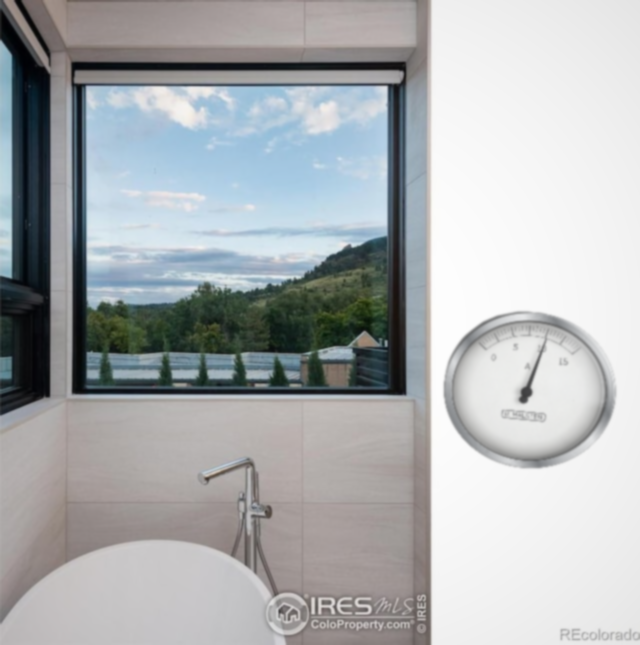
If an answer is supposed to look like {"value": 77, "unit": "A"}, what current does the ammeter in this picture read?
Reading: {"value": 10, "unit": "A"}
